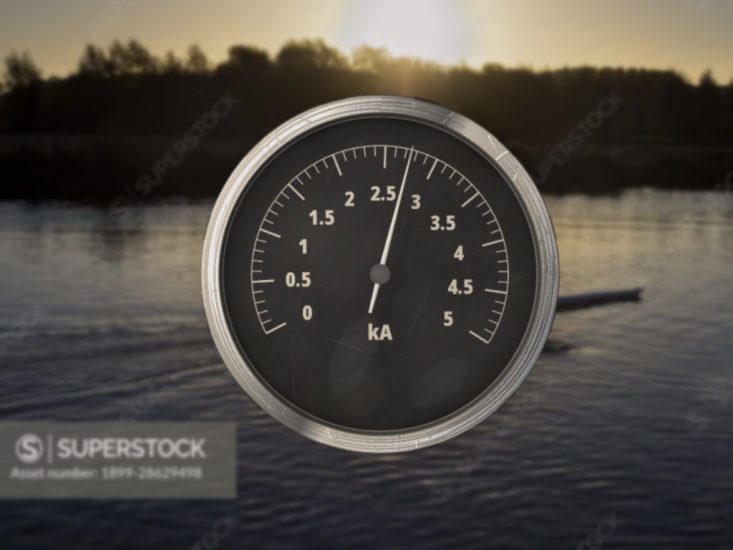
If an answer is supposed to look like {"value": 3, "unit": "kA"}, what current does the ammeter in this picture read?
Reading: {"value": 2.75, "unit": "kA"}
